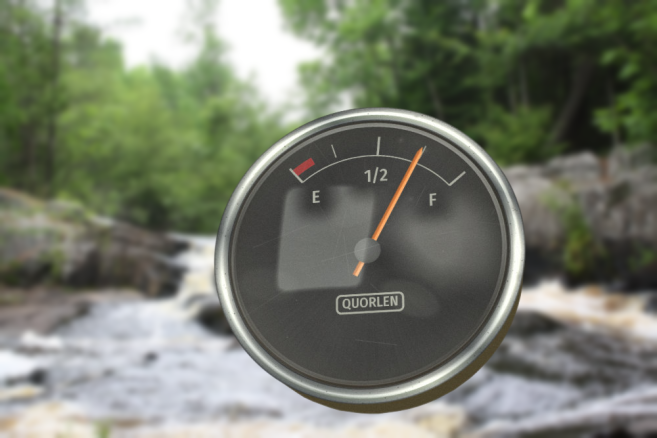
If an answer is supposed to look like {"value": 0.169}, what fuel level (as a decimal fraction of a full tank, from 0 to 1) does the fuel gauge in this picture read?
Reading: {"value": 0.75}
